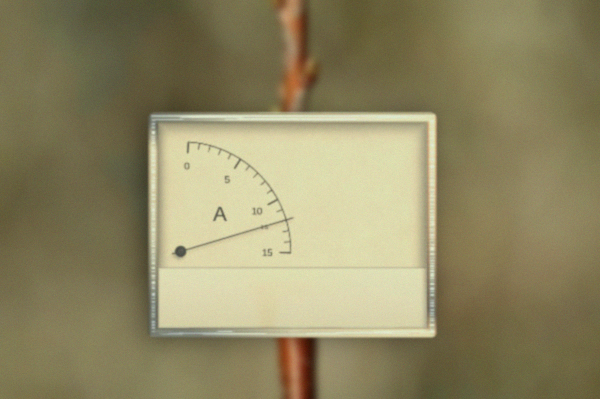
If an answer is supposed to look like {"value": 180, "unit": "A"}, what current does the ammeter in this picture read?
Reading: {"value": 12, "unit": "A"}
